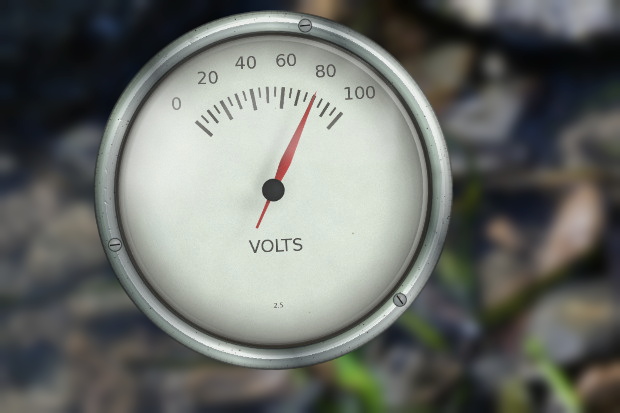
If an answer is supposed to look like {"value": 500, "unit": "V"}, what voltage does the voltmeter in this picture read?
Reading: {"value": 80, "unit": "V"}
